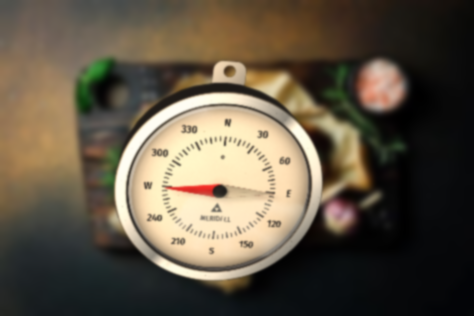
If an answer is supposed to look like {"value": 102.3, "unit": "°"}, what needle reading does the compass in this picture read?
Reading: {"value": 270, "unit": "°"}
